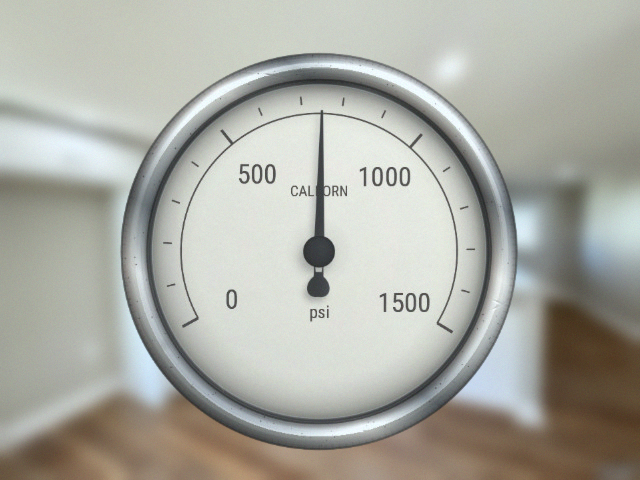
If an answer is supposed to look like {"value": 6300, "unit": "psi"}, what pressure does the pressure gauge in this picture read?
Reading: {"value": 750, "unit": "psi"}
